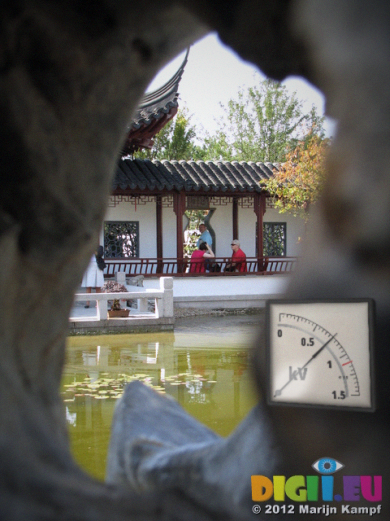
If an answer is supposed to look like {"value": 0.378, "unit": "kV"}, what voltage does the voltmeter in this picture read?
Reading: {"value": 0.75, "unit": "kV"}
